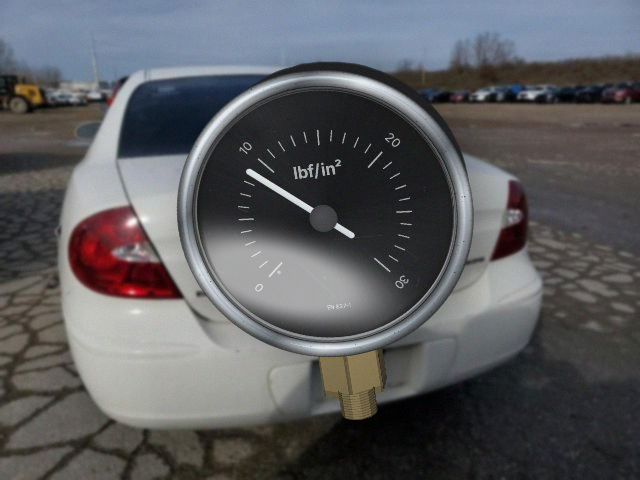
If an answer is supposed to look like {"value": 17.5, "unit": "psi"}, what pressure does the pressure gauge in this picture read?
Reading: {"value": 9, "unit": "psi"}
